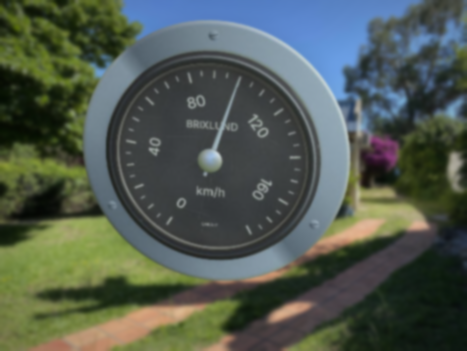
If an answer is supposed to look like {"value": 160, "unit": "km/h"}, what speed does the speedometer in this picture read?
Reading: {"value": 100, "unit": "km/h"}
